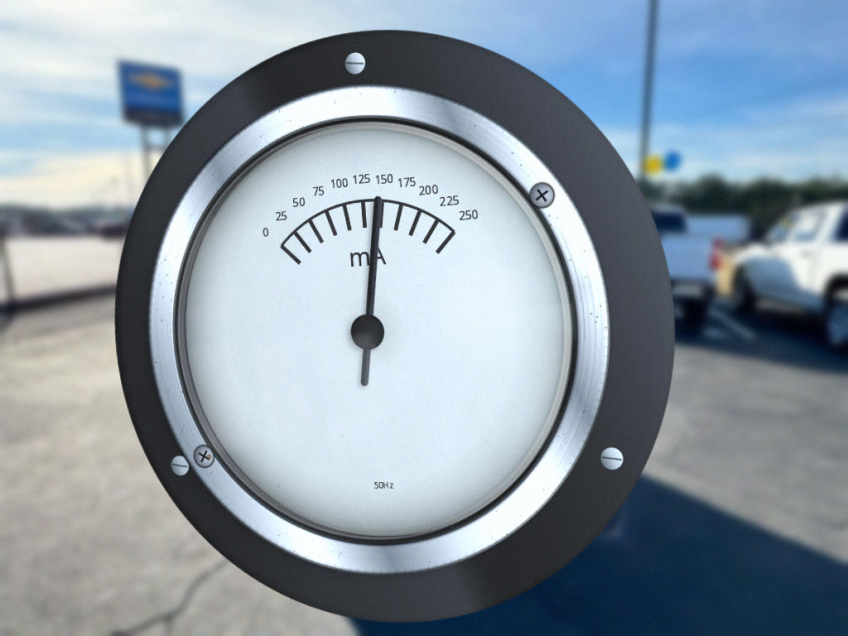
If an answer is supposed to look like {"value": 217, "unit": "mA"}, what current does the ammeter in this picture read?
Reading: {"value": 150, "unit": "mA"}
